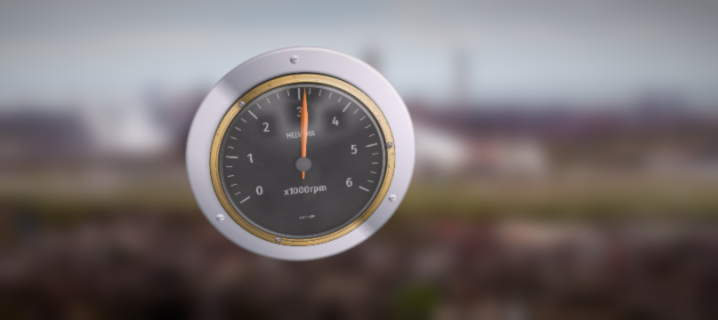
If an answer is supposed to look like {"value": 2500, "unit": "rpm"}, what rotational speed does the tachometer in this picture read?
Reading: {"value": 3100, "unit": "rpm"}
